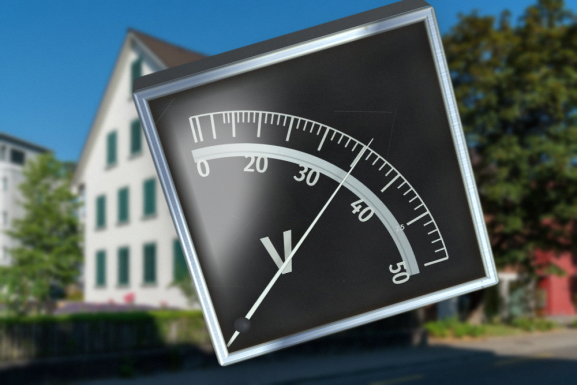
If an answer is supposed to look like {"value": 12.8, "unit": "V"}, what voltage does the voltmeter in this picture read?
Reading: {"value": 35, "unit": "V"}
